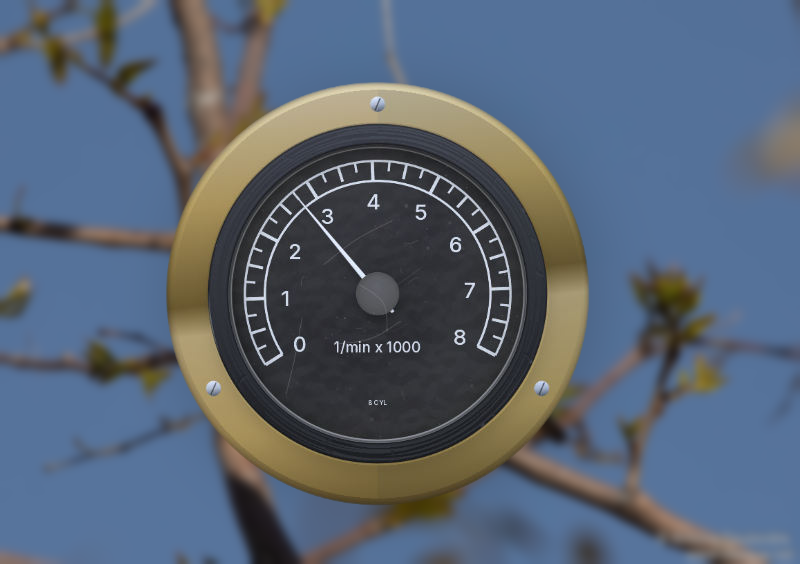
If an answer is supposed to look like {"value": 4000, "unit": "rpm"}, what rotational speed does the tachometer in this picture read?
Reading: {"value": 2750, "unit": "rpm"}
